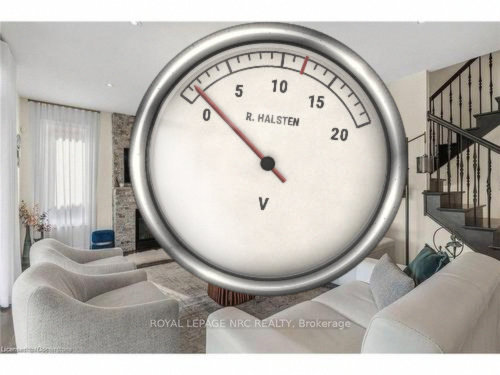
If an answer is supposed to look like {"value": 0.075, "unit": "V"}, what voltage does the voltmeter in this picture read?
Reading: {"value": 1.5, "unit": "V"}
